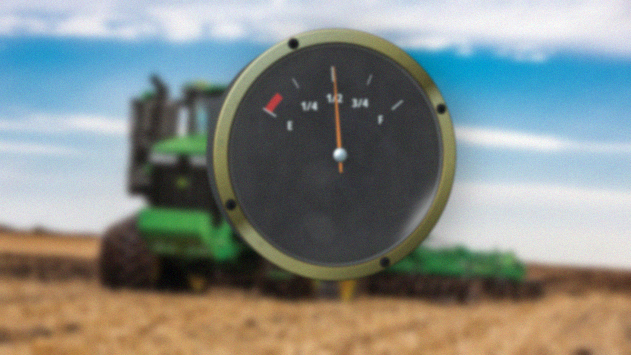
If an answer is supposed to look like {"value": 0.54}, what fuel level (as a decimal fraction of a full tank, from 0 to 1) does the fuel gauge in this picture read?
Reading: {"value": 0.5}
